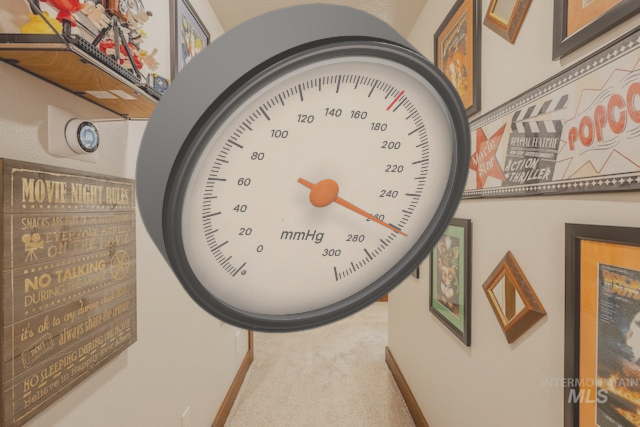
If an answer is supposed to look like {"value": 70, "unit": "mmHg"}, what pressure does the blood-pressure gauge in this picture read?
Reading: {"value": 260, "unit": "mmHg"}
